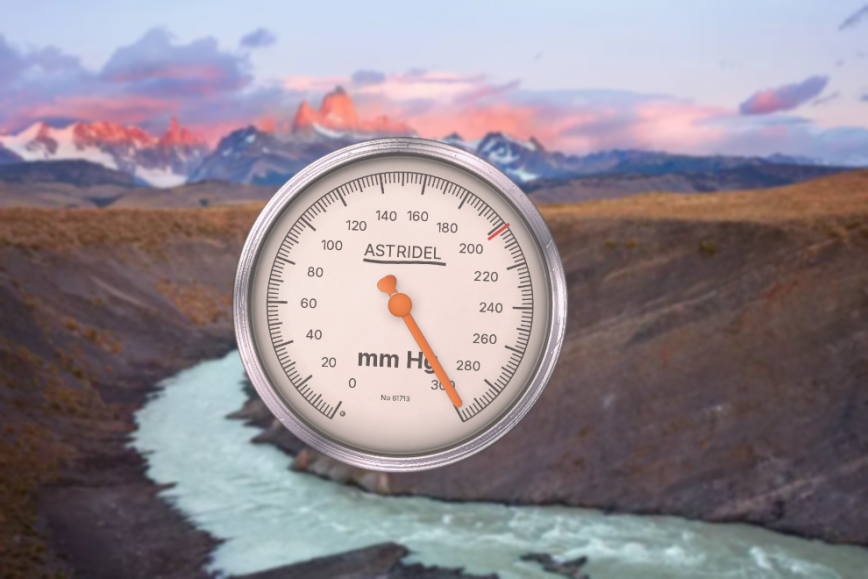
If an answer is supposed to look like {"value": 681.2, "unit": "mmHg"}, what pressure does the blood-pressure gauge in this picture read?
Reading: {"value": 298, "unit": "mmHg"}
